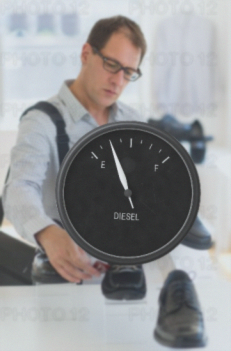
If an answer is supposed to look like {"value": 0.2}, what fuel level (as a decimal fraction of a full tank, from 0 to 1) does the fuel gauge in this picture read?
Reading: {"value": 0.25}
